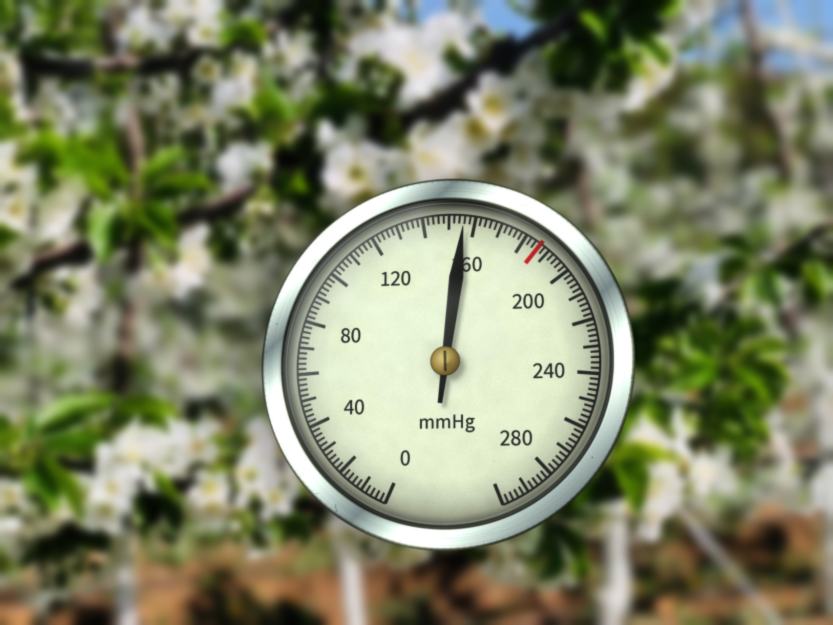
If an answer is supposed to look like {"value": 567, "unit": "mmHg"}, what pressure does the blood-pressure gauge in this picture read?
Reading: {"value": 156, "unit": "mmHg"}
